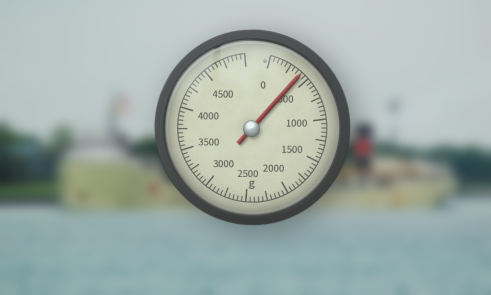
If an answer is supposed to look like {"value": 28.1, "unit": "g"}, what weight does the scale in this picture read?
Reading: {"value": 400, "unit": "g"}
